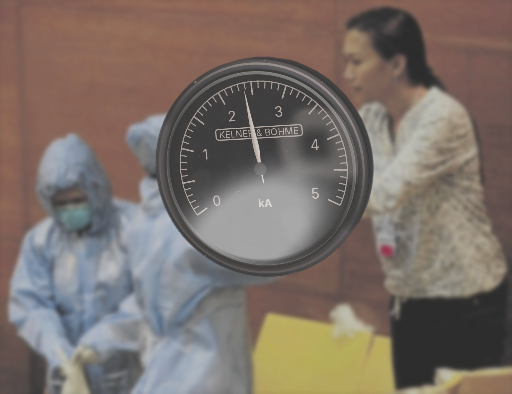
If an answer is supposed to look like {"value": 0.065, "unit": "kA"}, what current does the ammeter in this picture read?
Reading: {"value": 2.4, "unit": "kA"}
